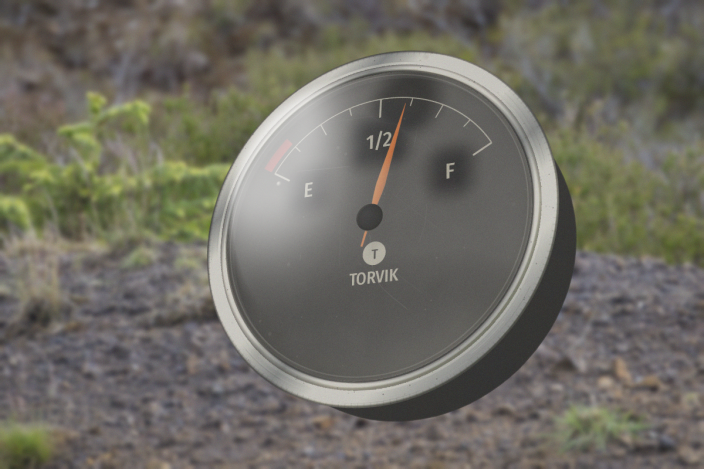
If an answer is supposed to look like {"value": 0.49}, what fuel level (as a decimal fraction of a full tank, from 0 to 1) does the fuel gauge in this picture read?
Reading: {"value": 0.625}
